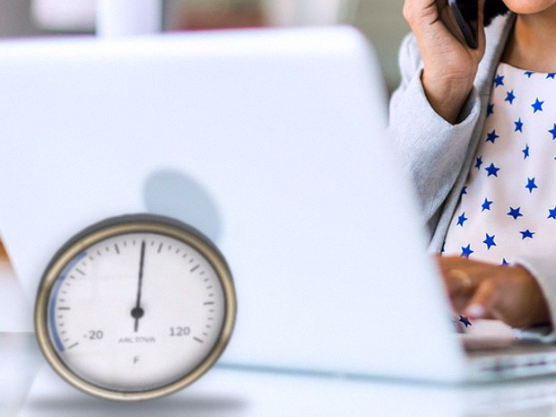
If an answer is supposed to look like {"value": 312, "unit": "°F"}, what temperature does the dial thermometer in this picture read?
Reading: {"value": 52, "unit": "°F"}
